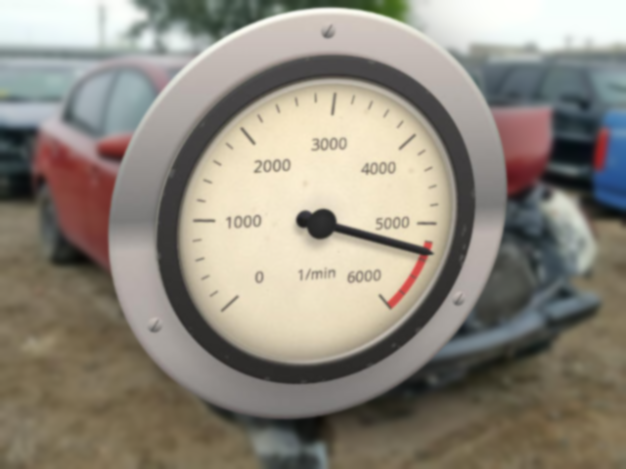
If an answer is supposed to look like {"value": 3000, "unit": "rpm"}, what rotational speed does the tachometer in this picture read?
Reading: {"value": 5300, "unit": "rpm"}
